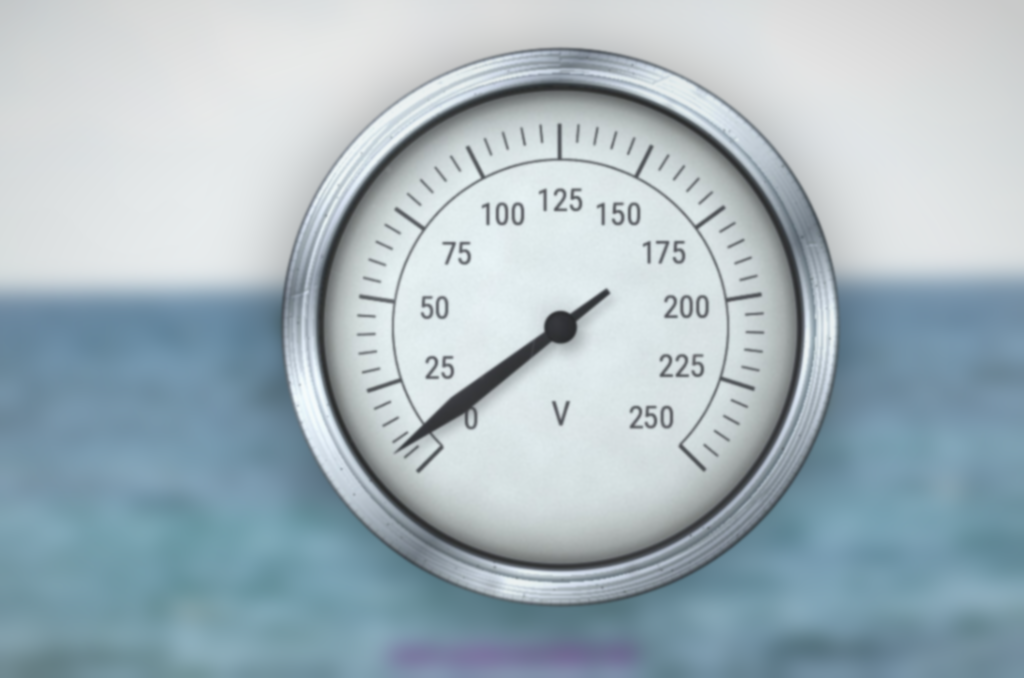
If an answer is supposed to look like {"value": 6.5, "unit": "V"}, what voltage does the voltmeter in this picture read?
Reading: {"value": 7.5, "unit": "V"}
